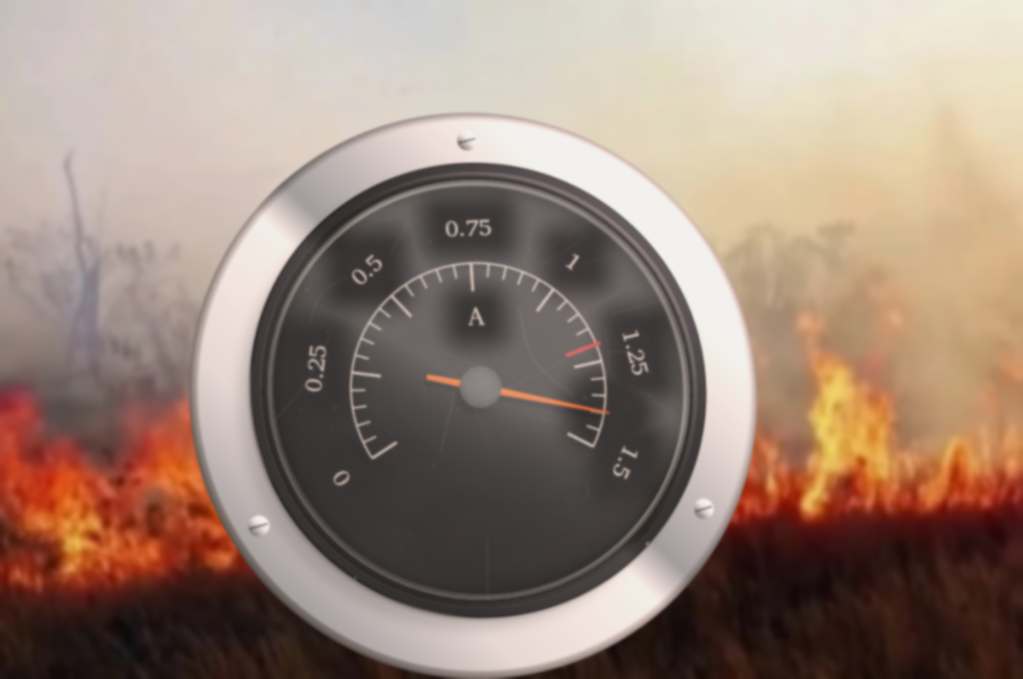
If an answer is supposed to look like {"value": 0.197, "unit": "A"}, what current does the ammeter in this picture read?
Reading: {"value": 1.4, "unit": "A"}
